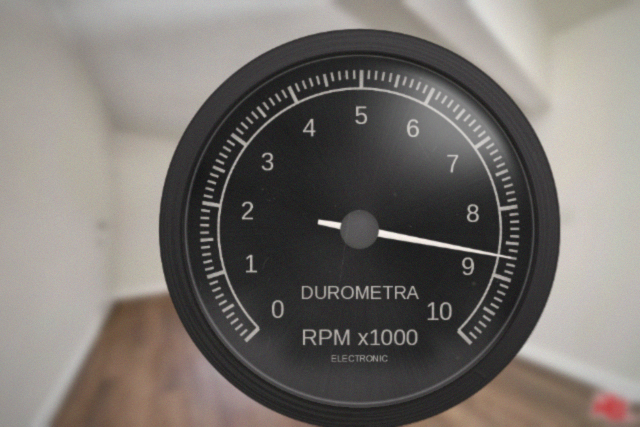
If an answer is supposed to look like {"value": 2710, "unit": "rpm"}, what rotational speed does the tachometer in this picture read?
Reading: {"value": 8700, "unit": "rpm"}
